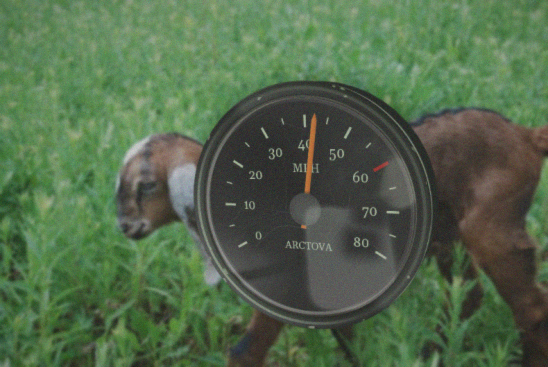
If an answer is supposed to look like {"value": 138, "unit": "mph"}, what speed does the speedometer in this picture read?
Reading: {"value": 42.5, "unit": "mph"}
